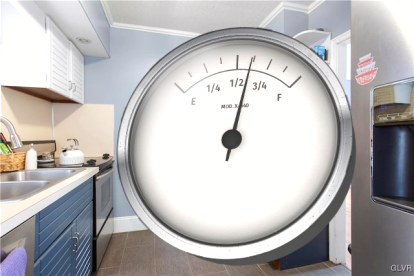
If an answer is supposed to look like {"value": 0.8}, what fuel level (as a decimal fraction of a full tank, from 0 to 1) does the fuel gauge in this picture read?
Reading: {"value": 0.625}
